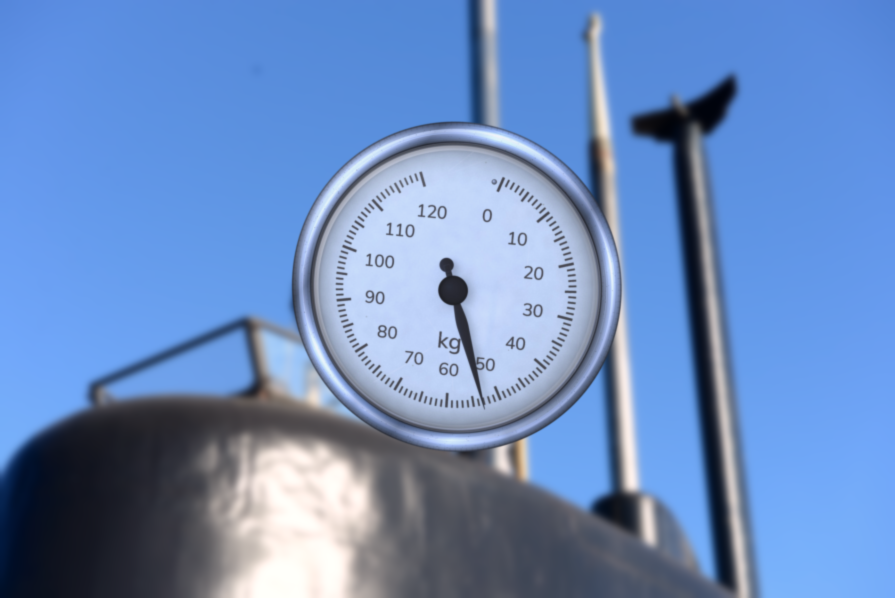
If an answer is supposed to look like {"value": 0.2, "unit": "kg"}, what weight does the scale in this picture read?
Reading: {"value": 53, "unit": "kg"}
